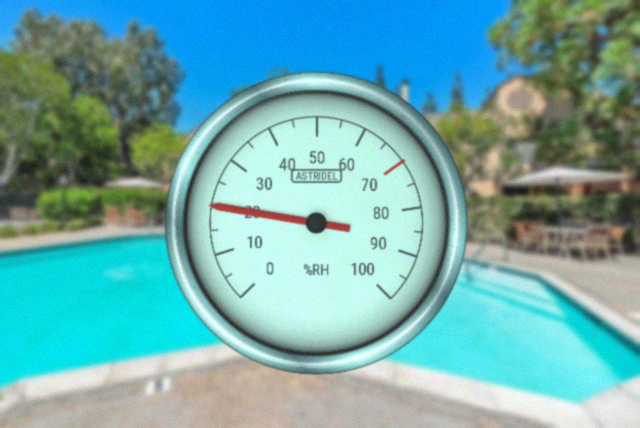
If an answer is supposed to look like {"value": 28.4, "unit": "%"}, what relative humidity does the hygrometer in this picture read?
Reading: {"value": 20, "unit": "%"}
